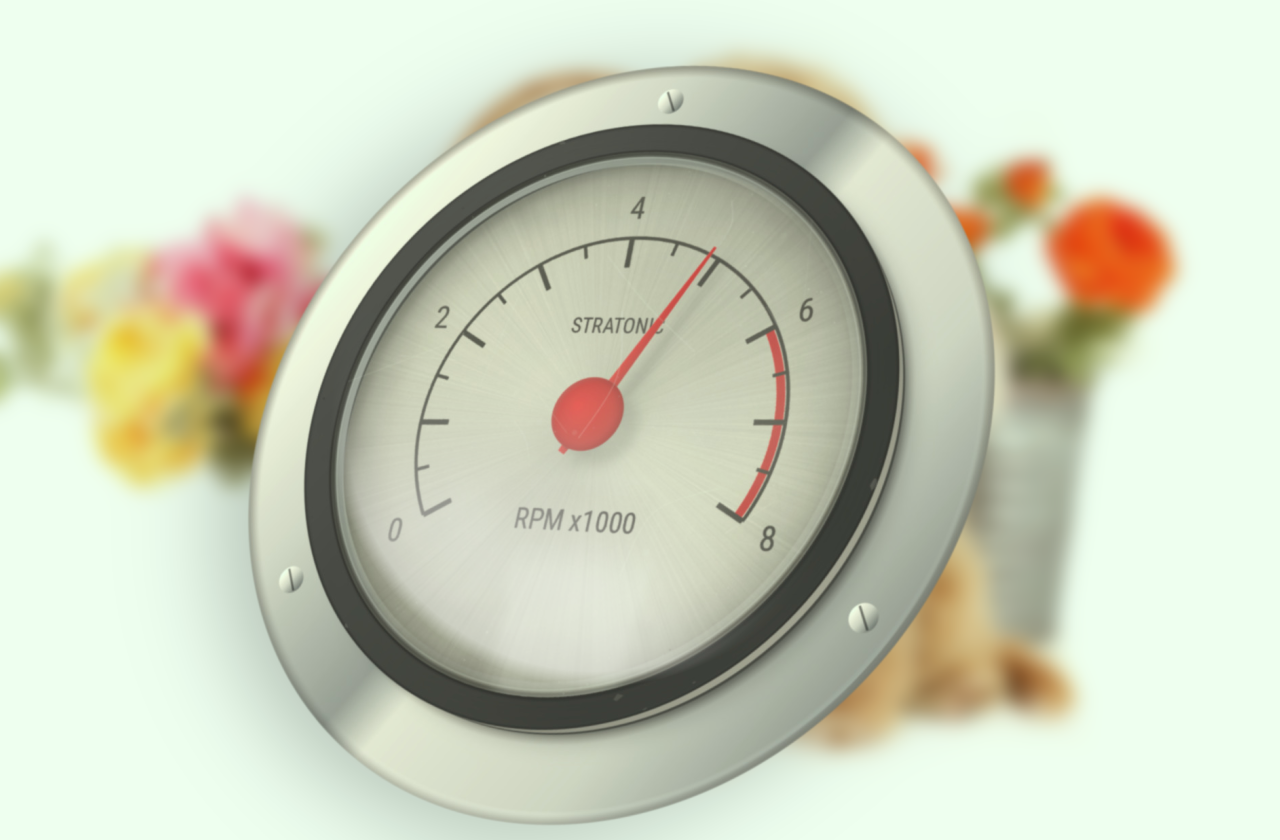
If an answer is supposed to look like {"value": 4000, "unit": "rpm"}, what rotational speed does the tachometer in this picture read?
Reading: {"value": 5000, "unit": "rpm"}
